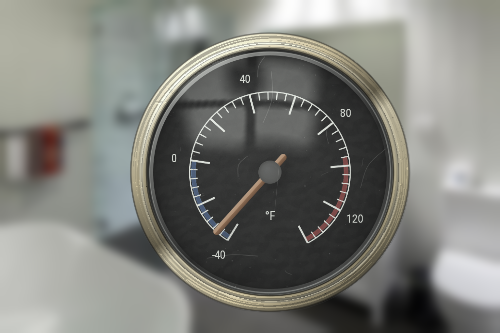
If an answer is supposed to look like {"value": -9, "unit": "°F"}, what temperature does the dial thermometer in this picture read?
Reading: {"value": -34, "unit": "°F"}
